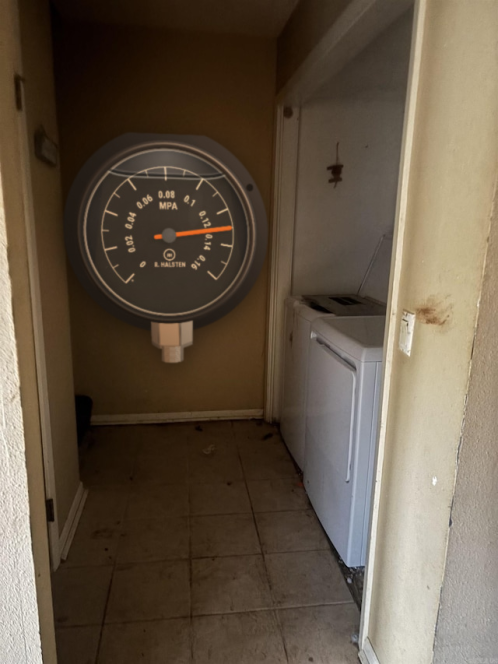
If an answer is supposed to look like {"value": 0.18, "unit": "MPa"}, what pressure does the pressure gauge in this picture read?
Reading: {"value": 0.13, "unit": "MPa"}
